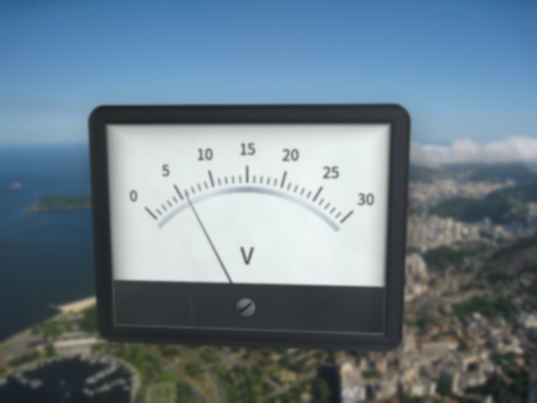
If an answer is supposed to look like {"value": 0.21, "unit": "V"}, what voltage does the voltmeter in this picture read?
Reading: {"value": 6, "unit": "V"}
